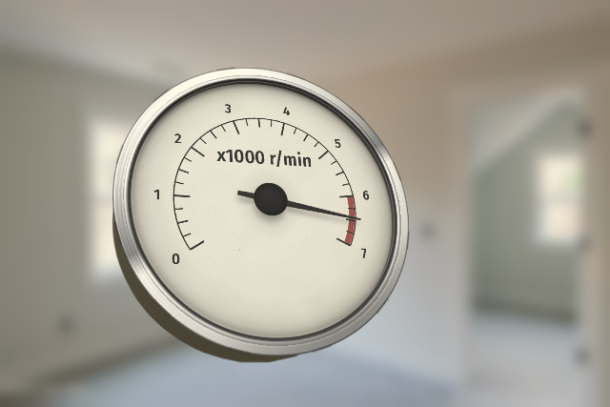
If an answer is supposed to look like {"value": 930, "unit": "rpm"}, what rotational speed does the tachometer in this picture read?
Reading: {"value": 6500, "unit": "rpm"}
